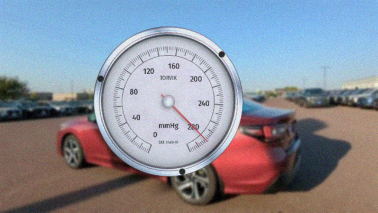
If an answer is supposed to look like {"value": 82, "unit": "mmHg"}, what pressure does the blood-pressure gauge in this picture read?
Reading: {"value": 280, "unit": "mmHg"}
